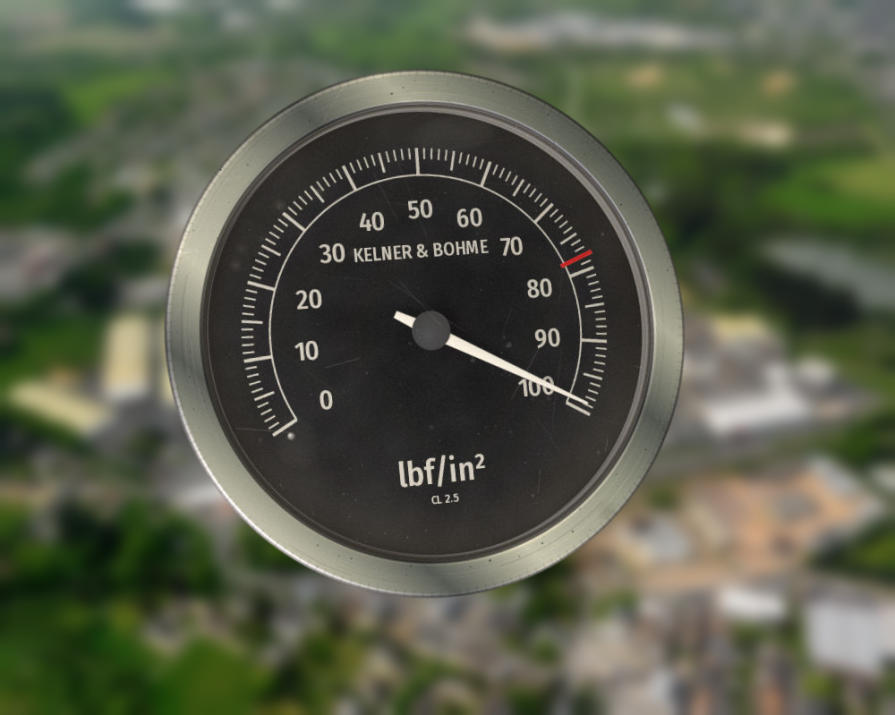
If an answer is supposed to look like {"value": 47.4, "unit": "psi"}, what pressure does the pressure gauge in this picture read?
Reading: {"value": 99, "unit": "psi"}
